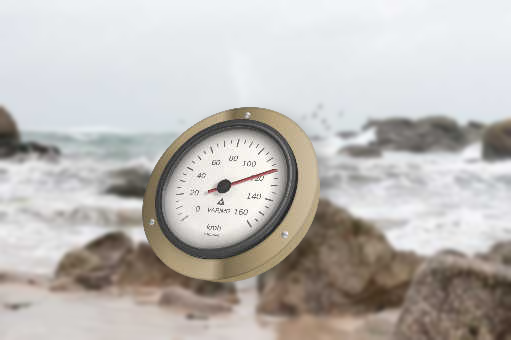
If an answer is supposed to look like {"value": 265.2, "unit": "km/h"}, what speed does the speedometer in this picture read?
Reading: {"value": 120, "unit": "km/h"}
